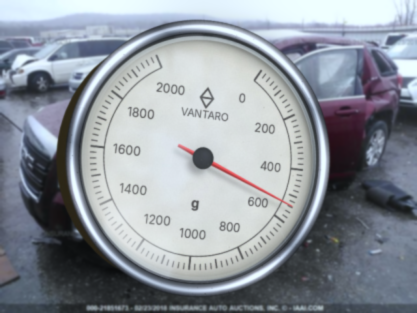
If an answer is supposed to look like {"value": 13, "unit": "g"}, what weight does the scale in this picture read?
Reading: {"value": 540, "unit": "g"}
